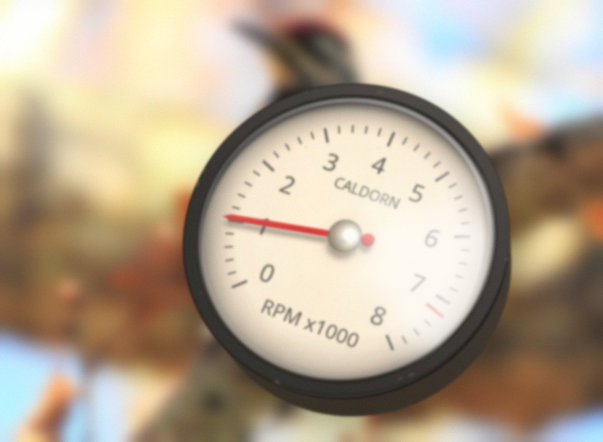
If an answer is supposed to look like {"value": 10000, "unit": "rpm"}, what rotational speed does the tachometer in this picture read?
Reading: {"value": 1000, "unit": "rpm"}
